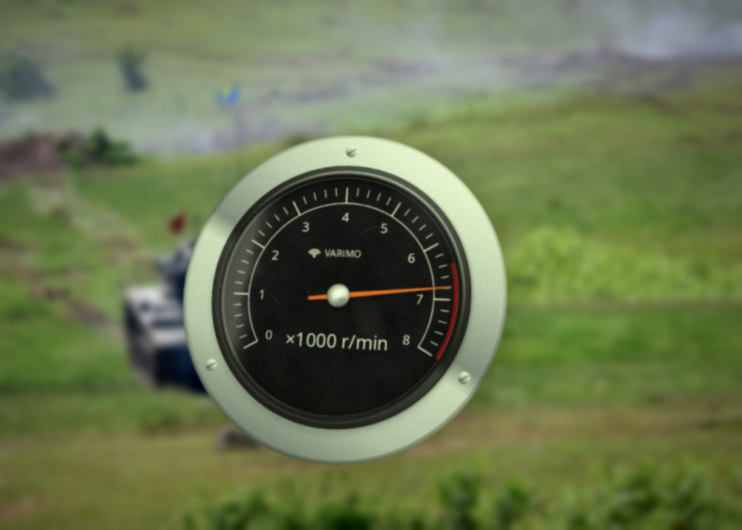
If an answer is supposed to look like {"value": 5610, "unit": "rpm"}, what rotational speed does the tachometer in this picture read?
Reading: {"value": 6800, "unit": "rpm"}
